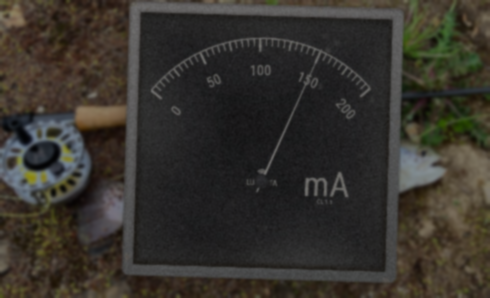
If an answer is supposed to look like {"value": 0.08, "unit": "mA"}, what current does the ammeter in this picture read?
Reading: {"value": 150, "unit": "mA"}
